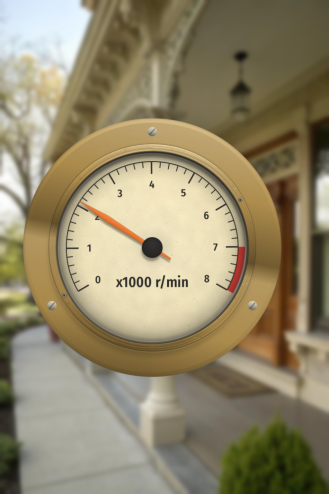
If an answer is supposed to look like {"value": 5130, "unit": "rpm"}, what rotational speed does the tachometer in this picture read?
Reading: {"value": 2100, "unit": "rpm"}
